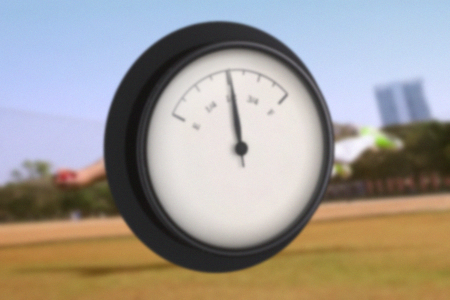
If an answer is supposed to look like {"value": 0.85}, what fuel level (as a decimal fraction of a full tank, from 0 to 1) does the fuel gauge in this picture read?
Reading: {"value": 0.5}
